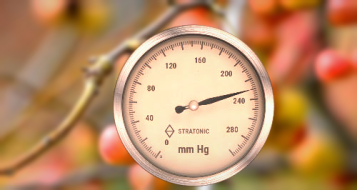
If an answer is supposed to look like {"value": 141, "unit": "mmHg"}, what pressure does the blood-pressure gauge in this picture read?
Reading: {"value": 230, "unit": "mmHg"}
